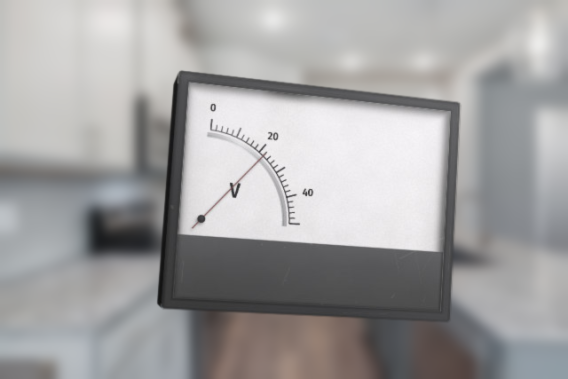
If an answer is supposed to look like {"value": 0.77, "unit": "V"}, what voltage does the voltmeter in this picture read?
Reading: {"value": 22, "unit": "V"}
